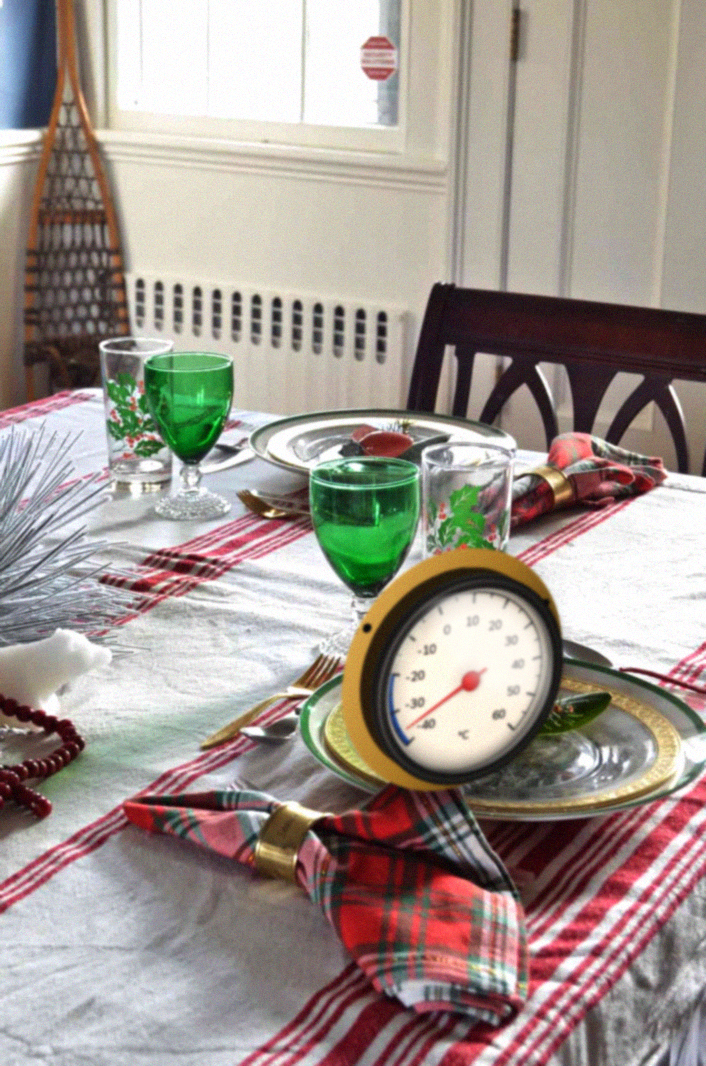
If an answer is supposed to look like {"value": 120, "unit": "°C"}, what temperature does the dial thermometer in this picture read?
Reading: {"value": -35, "unit": "°C"}
